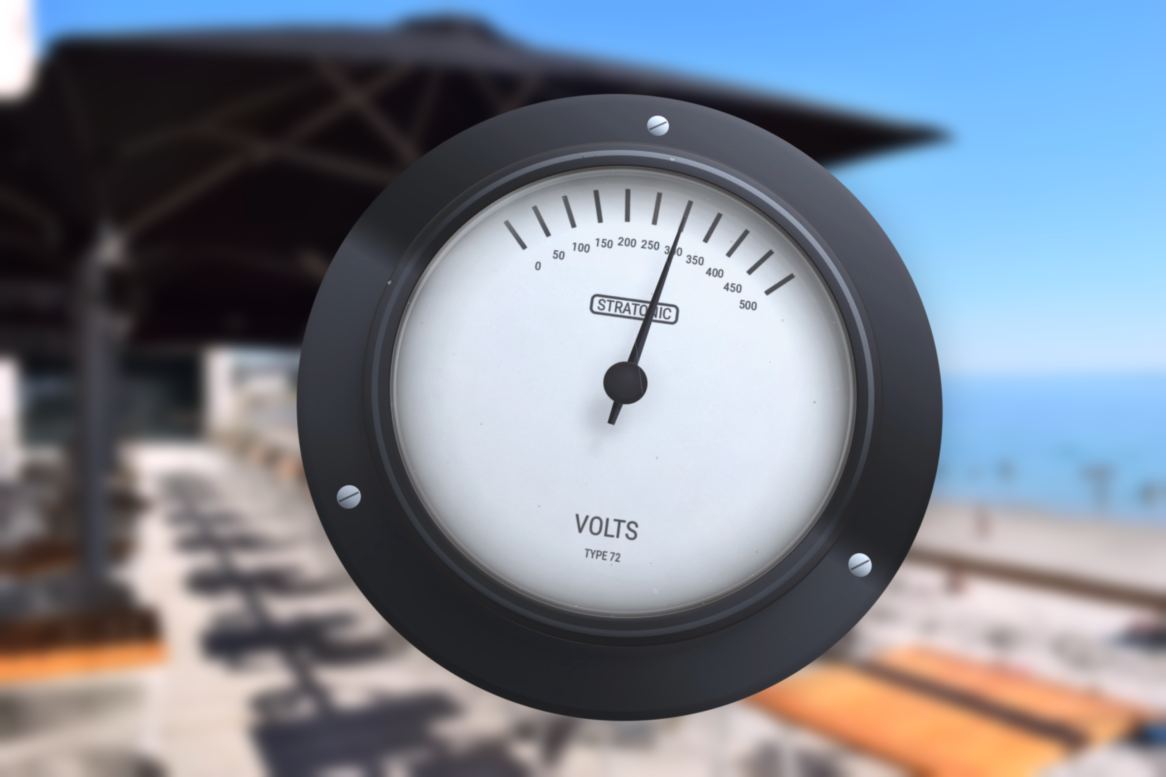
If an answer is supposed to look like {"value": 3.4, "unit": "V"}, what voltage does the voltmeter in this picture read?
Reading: {"value": 300, "unit": "V"}
